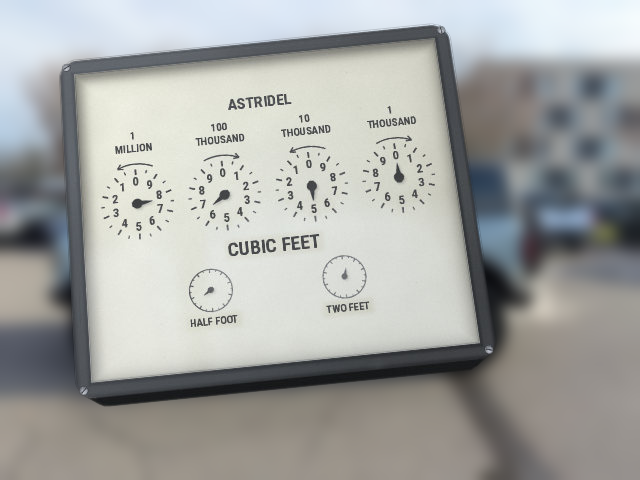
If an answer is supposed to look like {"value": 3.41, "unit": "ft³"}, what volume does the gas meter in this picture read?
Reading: {"value": 765000, "unit": "ft³"}
